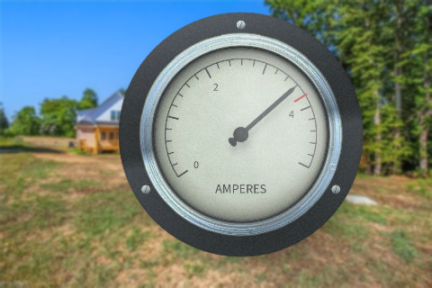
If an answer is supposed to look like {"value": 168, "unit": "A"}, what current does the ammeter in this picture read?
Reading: {"value": 3.6, "unit": "A"}
